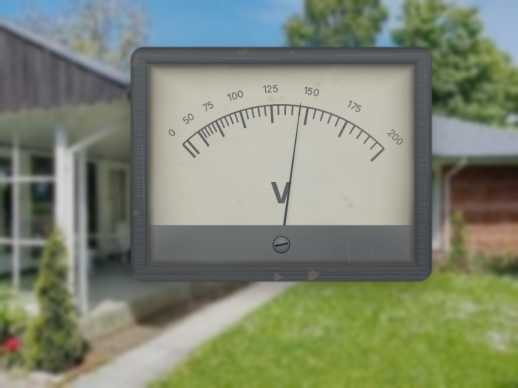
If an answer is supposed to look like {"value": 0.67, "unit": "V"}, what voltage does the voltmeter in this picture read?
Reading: {"value": 145, "unit": "V"}
